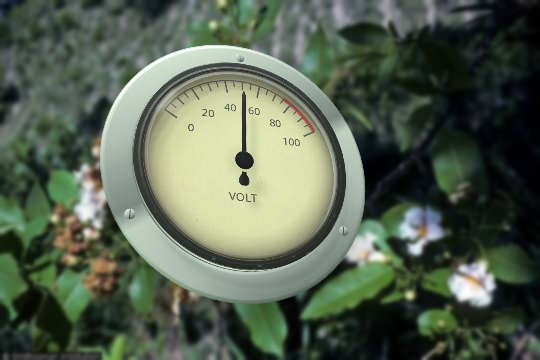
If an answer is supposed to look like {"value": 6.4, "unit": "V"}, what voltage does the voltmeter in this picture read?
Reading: {"value": 50, "unit": "V"}
